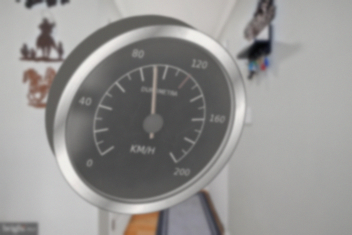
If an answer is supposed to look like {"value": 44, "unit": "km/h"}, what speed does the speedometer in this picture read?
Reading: {"value": 90, "unit": "km/h"}
